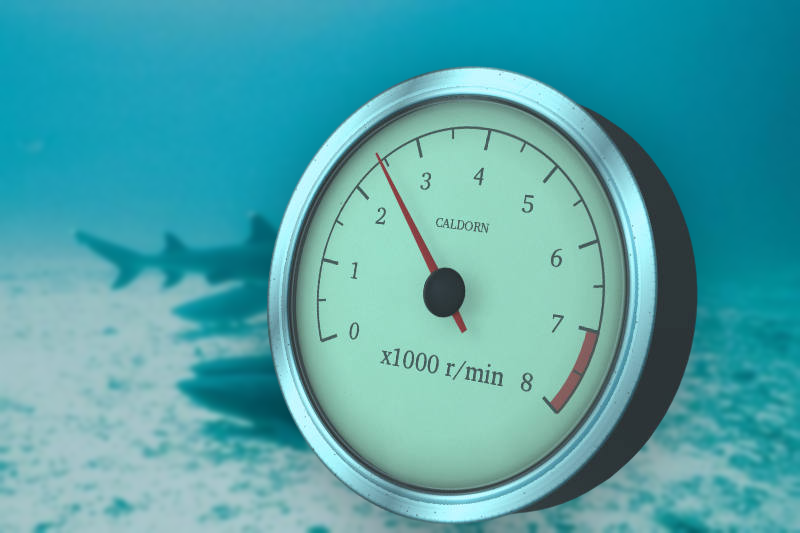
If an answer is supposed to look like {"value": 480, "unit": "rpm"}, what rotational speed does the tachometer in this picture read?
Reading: {"value": 2500, "unit": "rpm"}
